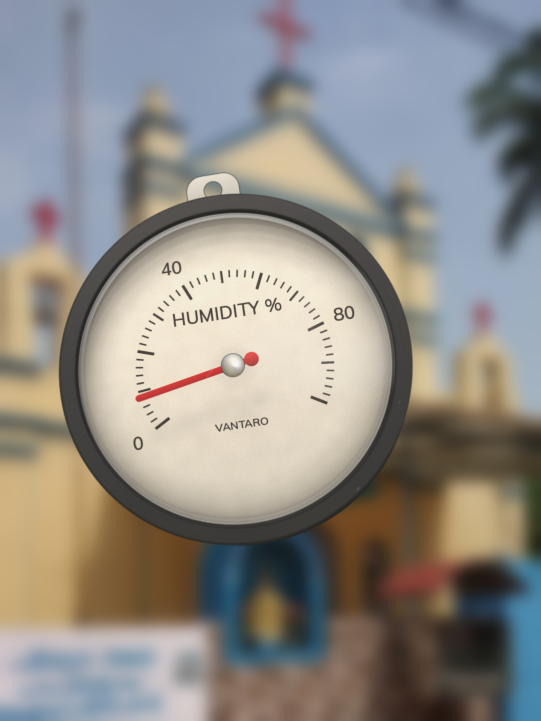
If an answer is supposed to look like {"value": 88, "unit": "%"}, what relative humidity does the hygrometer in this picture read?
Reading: {"value": 8, "unit": "%"}
